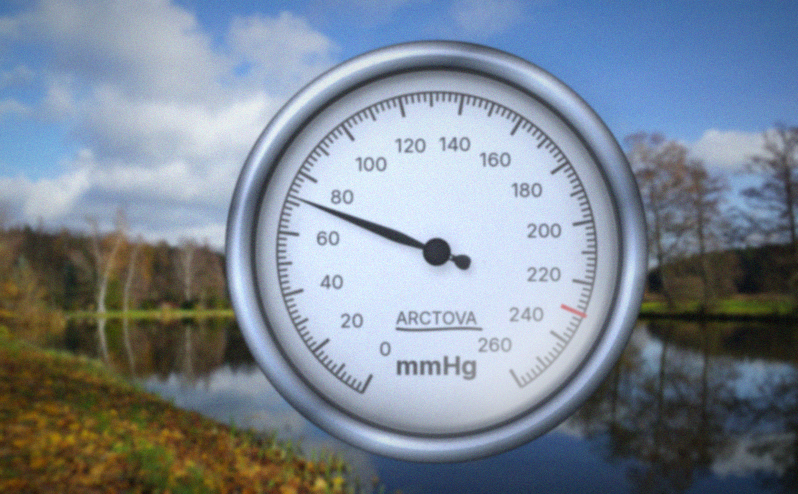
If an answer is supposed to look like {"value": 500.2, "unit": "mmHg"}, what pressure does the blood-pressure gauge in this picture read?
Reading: {"value": 72, "unit": "mmHg"}
